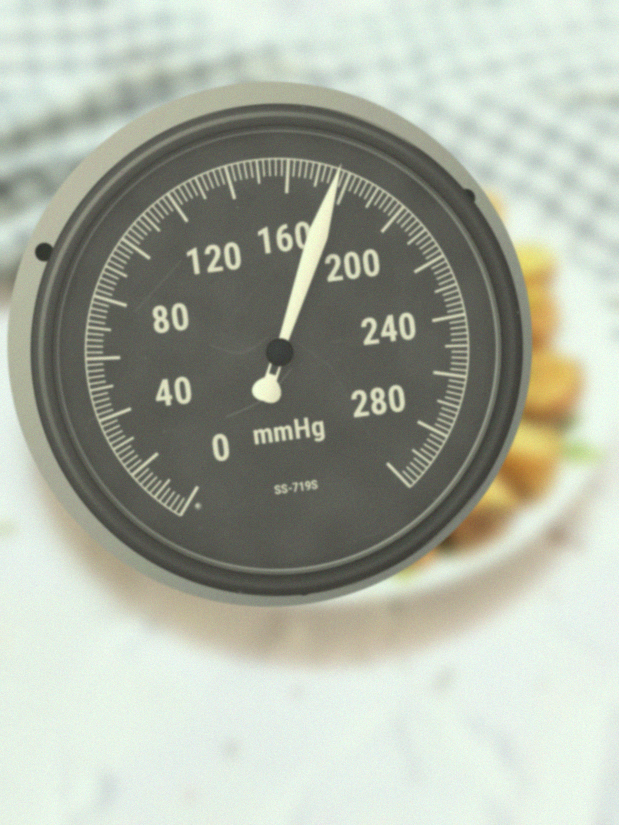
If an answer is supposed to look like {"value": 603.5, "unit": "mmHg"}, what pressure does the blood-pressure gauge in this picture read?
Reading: {"value": 176, "unit": "mmHg"}
